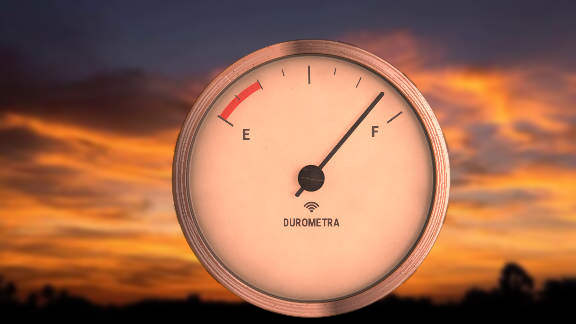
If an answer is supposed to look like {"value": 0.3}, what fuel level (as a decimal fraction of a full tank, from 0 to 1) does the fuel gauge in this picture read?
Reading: {"value": 0.875}
